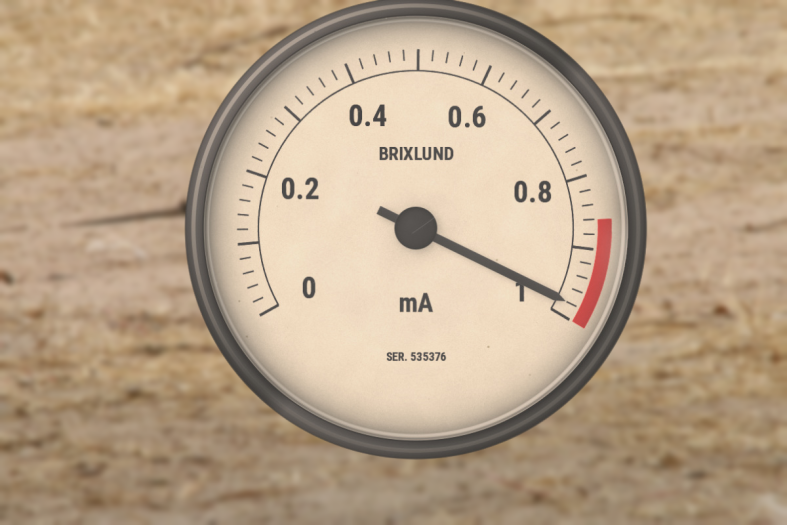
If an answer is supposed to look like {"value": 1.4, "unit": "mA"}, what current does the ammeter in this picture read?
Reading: {"value": 0.98, "unit": "mA"}
